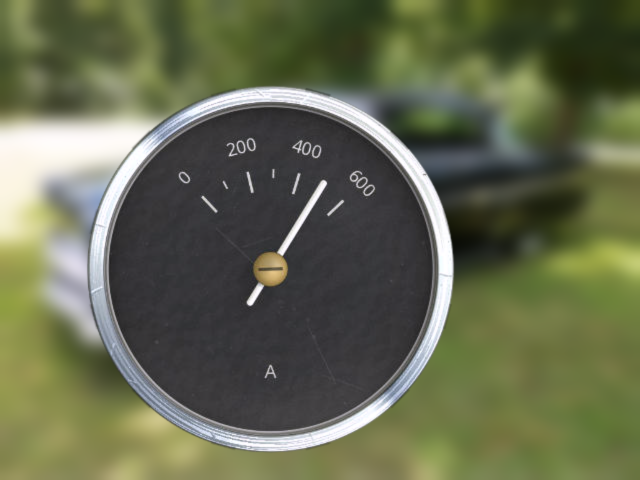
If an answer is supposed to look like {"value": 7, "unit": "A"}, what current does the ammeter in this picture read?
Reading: {"value": 500, "unit": "A"}
